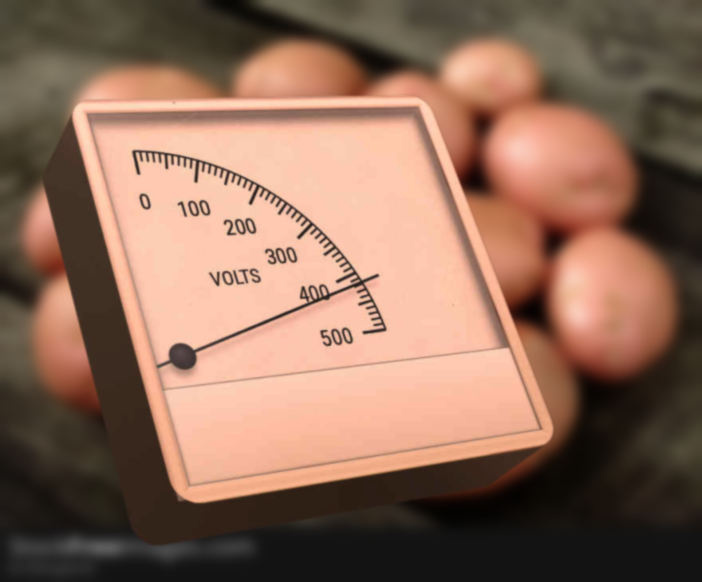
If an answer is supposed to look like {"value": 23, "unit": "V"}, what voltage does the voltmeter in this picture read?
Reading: {"value": 420, "unit": "V"}
